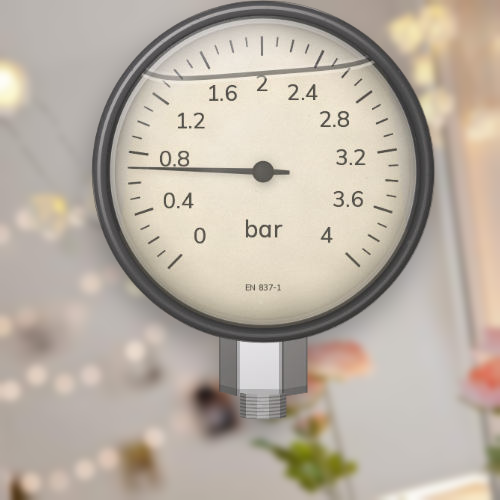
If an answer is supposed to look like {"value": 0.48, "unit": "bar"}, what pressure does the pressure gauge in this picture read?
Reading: {"value": 0.7, "unit": "bar"}
